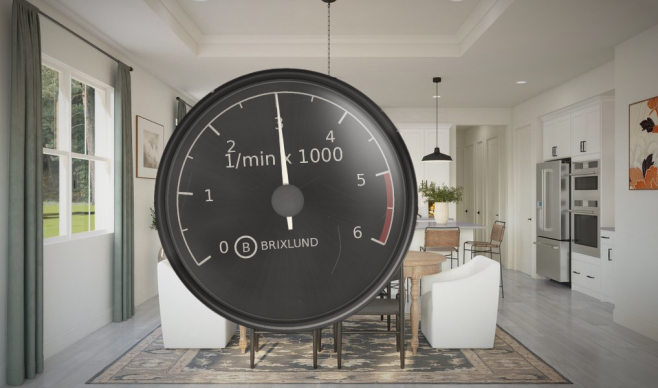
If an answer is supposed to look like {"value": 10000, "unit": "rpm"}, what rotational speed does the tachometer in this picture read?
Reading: {"value": 3000, "unit": "rpm"}
